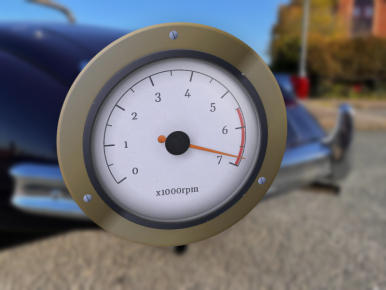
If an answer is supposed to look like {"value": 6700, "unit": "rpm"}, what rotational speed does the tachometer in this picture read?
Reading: {"value": 6750, "unit": "rpm"}
